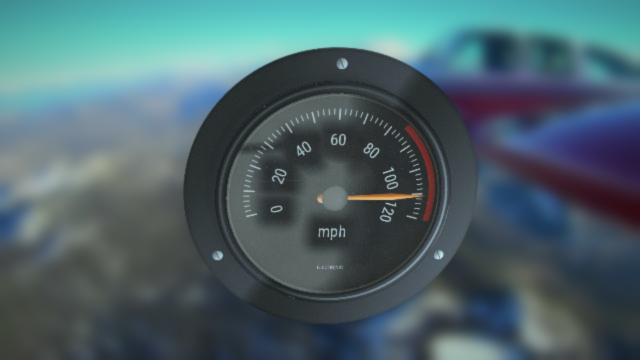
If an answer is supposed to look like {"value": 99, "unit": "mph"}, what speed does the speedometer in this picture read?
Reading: {"value": 110, "unit": "mph"}
